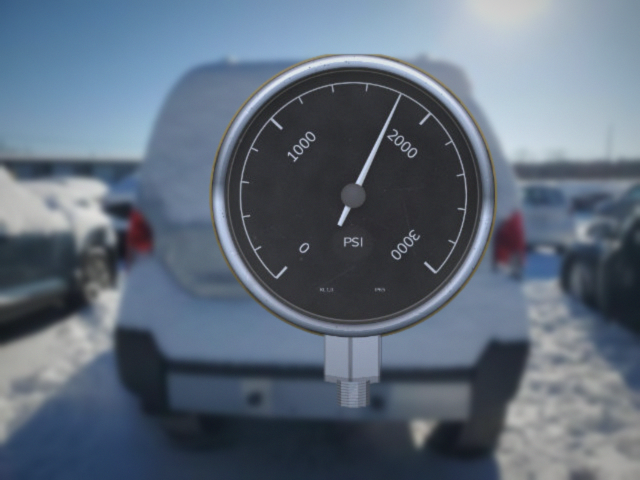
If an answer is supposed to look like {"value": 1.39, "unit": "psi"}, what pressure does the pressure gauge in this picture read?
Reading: {"value": 1800, "unit": "psi"}
